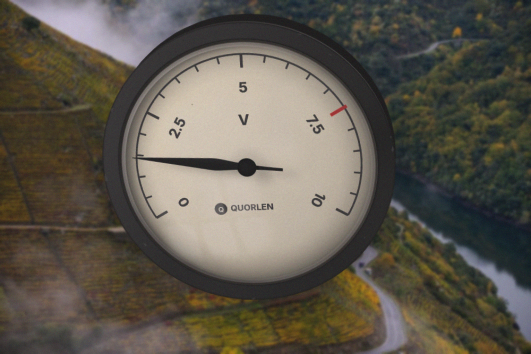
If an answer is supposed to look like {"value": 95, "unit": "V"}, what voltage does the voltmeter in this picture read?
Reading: {"value": 1.5, "unit": "V"}
